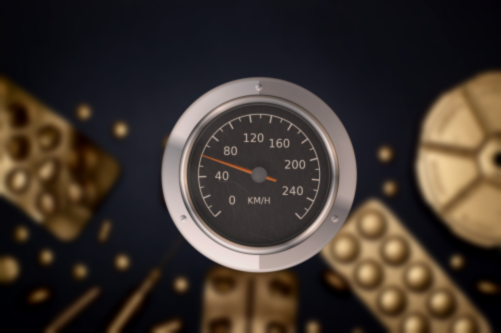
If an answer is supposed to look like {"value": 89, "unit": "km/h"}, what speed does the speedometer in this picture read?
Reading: {"value": 60, "unit": "km/h"}
